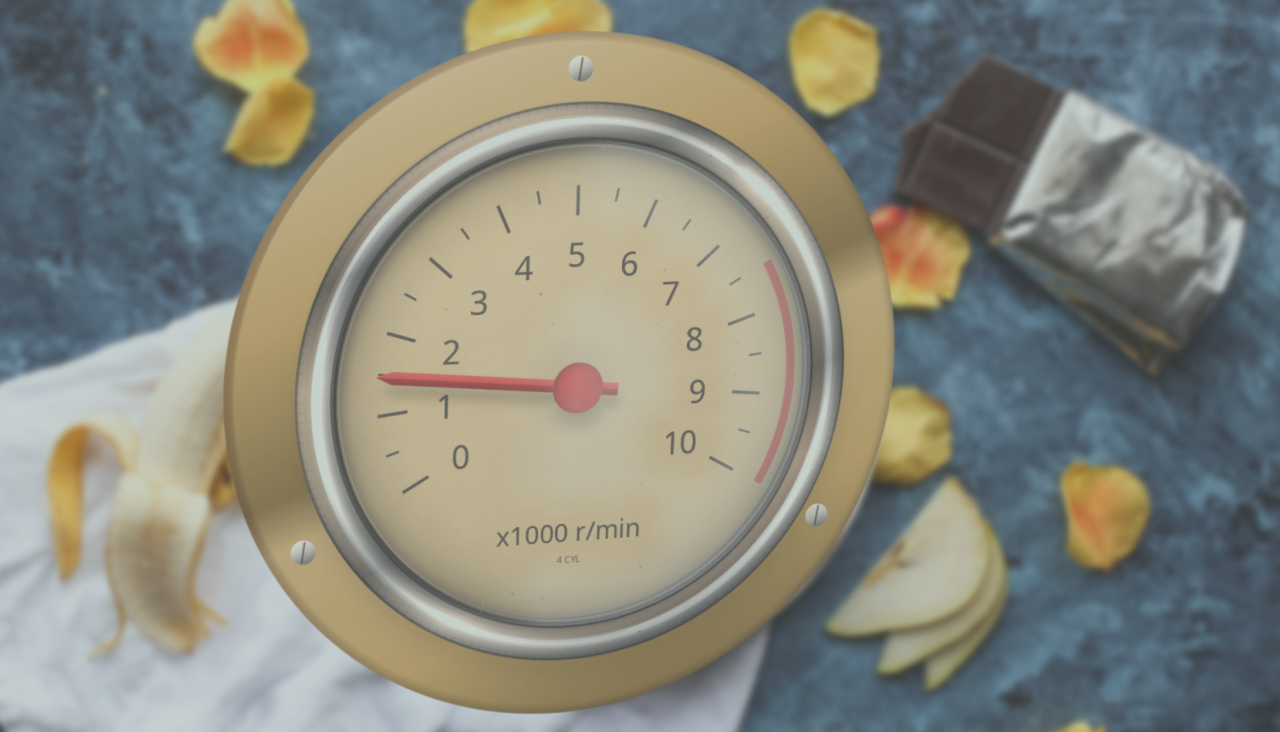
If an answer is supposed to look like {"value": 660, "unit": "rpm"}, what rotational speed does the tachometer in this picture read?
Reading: {"value": 1500, "unit": "rpm"}
